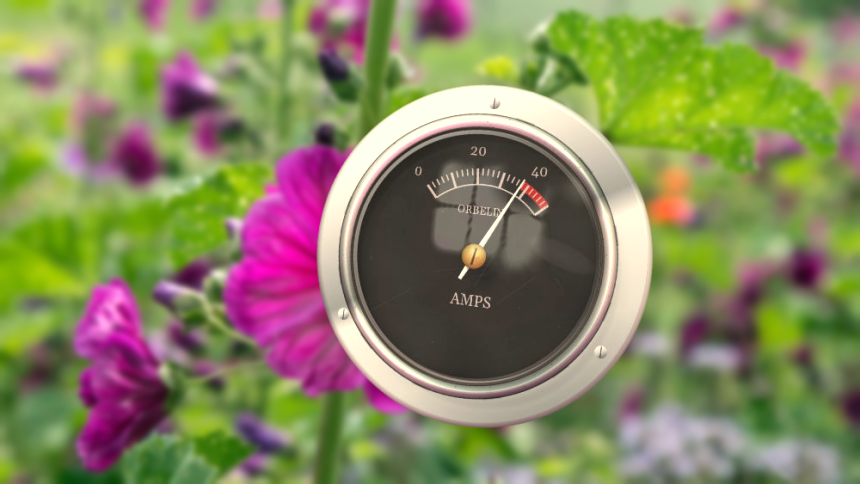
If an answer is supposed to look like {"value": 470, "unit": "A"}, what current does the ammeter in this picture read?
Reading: {"value": 38, "unit": "A"}
